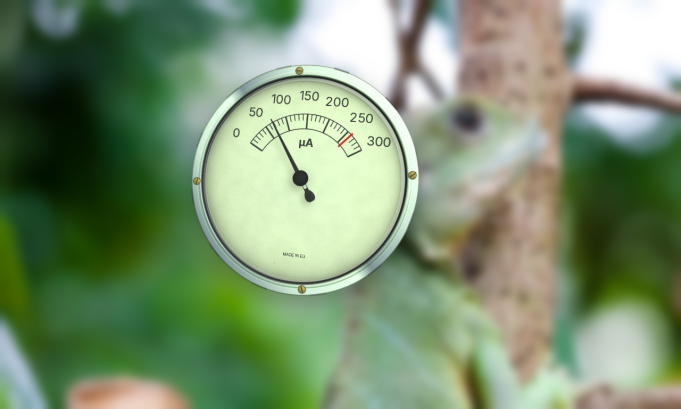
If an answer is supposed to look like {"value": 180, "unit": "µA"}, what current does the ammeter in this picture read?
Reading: {"value": 70, "unit": "µA"}
